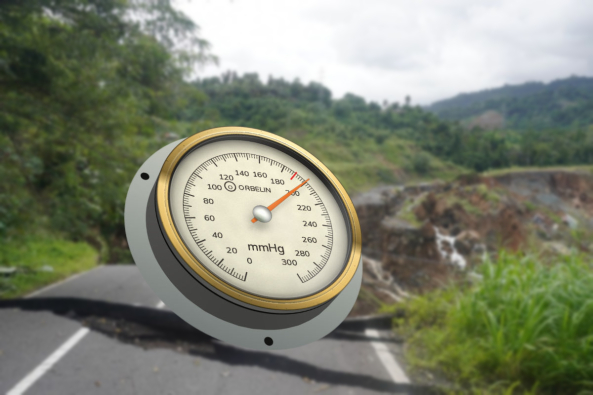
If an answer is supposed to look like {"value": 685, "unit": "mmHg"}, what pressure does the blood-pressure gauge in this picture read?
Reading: {"value": 200, "unit": "mmHg"}
